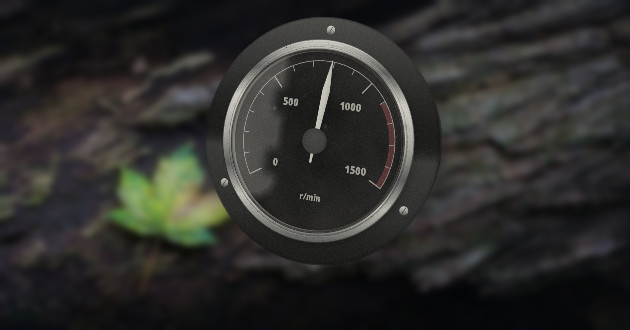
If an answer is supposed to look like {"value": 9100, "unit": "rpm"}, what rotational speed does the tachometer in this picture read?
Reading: {"value": 800, "unit": "rpm"}
